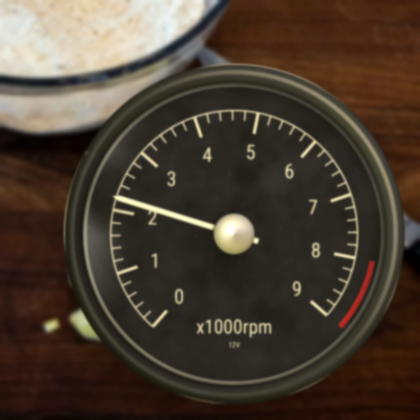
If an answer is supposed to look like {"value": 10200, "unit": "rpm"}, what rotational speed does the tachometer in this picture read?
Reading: {"value": 2200, "unit": "rpm"}
